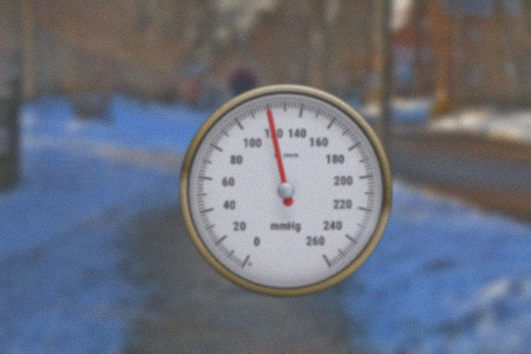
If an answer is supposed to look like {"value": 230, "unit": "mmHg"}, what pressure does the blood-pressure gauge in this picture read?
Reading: {"value": 120, "unit": "mmHg"}
